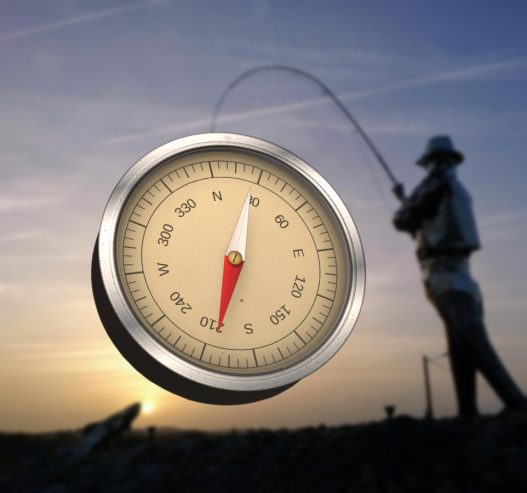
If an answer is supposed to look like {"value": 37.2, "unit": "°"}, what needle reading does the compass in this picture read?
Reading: {"value": 205, "unit": "°"}
